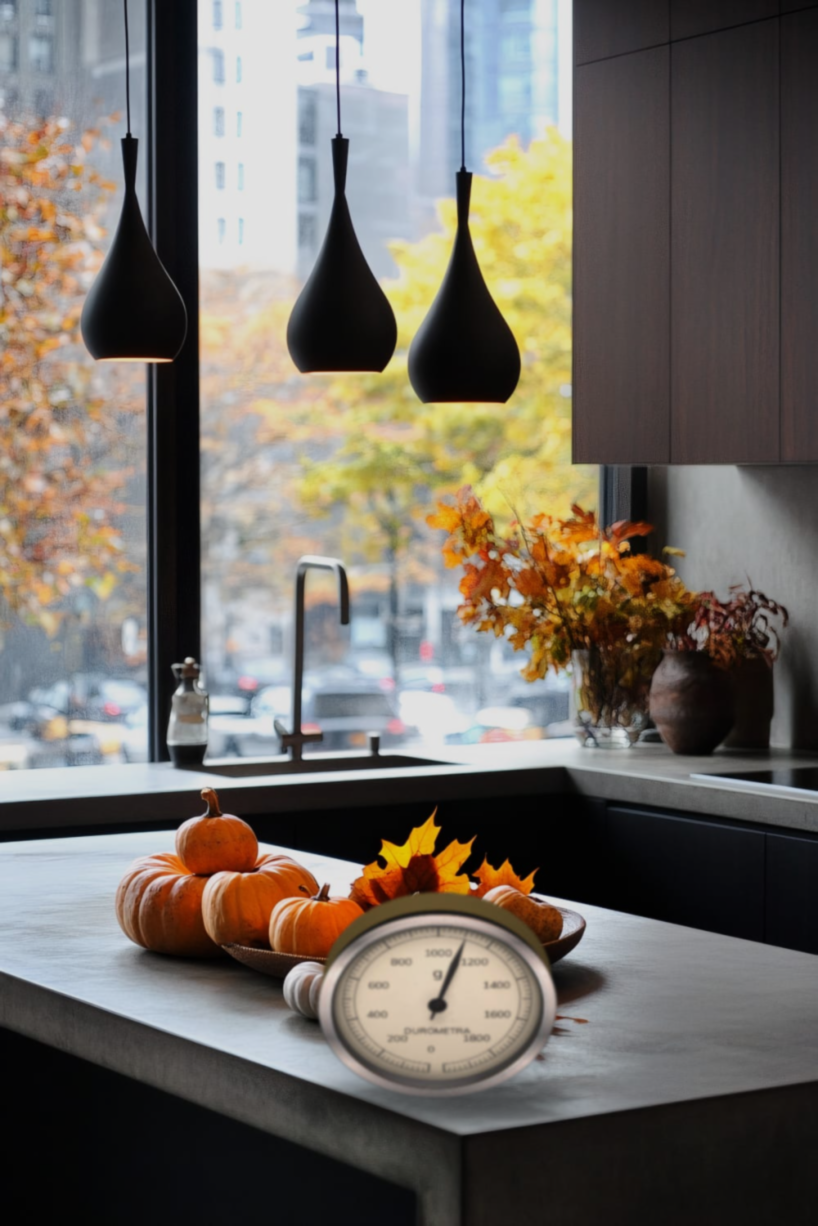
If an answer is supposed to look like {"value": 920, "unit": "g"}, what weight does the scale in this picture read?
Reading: {"value": 1100, "unit": "g"}
